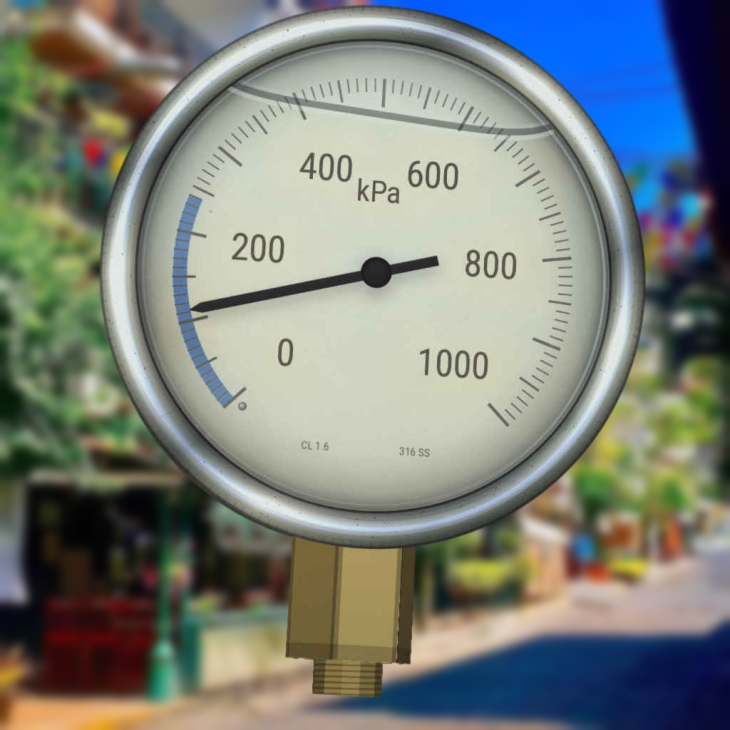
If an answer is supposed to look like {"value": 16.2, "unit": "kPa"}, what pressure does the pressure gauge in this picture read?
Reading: {"value": 110, "unit": "kPa"}
